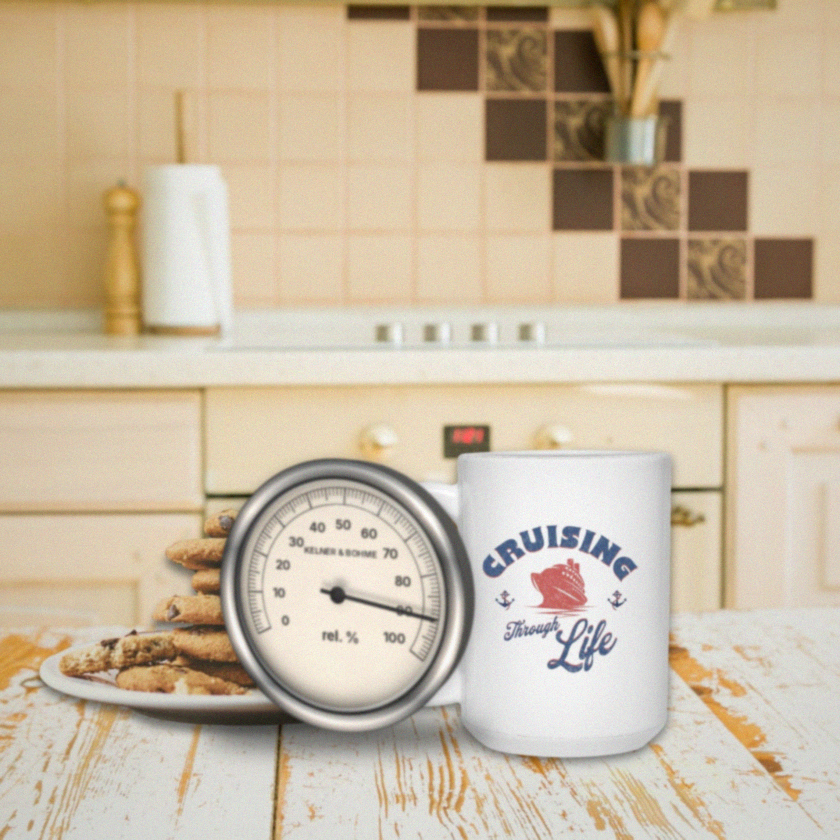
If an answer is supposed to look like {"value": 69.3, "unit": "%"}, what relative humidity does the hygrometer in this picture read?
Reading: {"value": 90, "unit": "%"}
